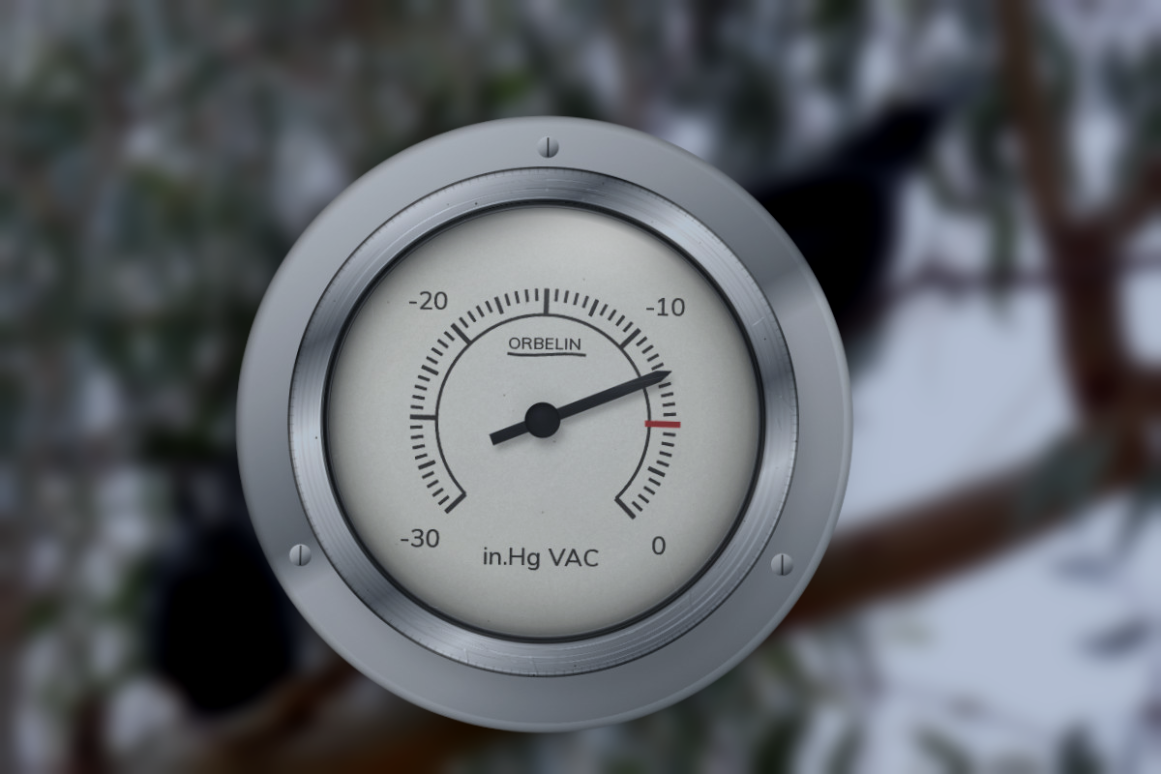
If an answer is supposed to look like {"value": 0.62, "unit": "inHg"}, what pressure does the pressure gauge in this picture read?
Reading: {"value": -7.5, "unit": "inHg"}
